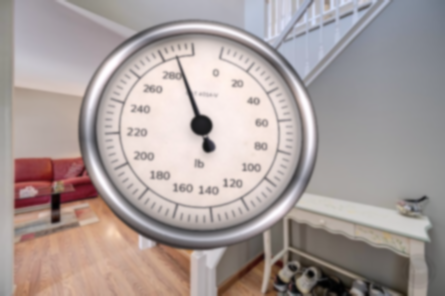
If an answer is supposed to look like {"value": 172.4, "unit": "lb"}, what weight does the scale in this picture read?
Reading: {"value": 288, "unit": "lb"}
